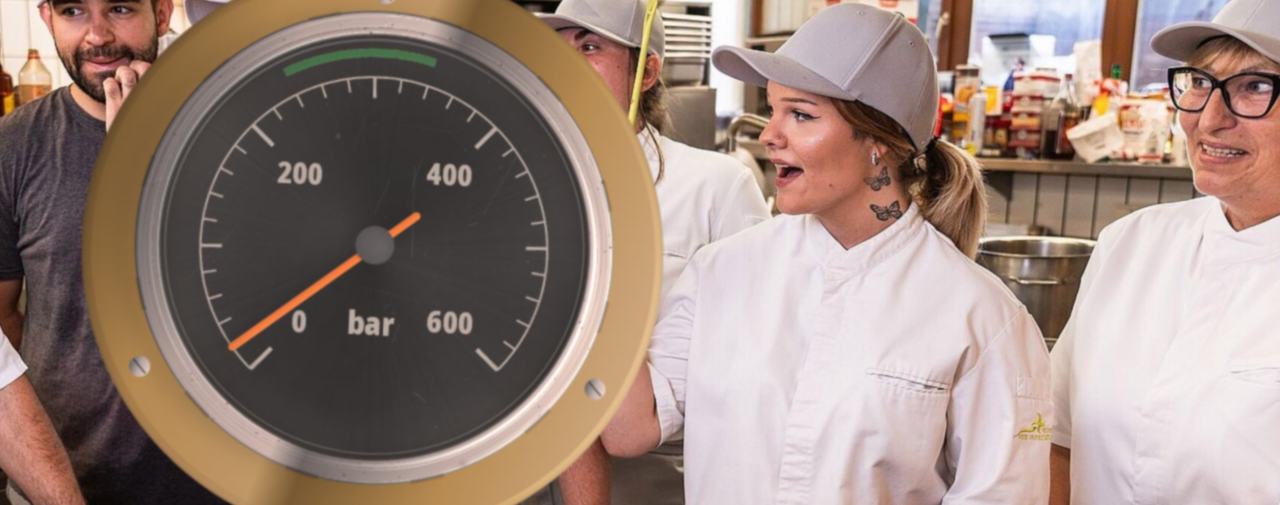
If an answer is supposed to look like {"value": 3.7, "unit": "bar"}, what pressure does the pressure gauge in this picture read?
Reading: {"value": 20, "unit": "bar"}
